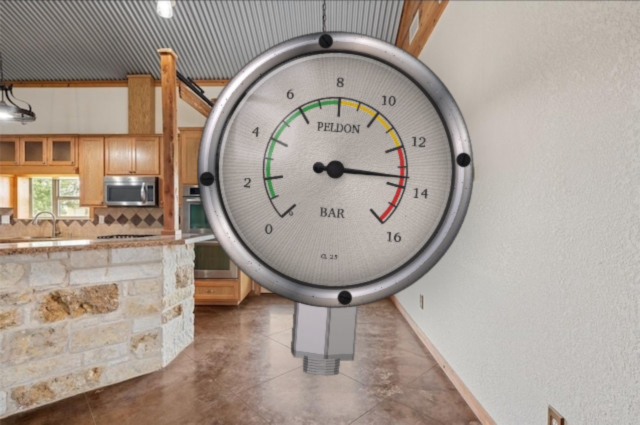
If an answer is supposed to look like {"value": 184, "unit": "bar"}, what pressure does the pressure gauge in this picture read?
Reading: {"value": 13.5, "unit": "bar"}
